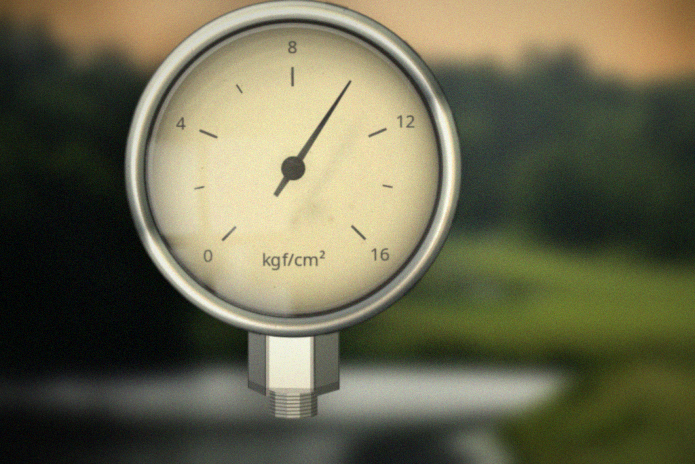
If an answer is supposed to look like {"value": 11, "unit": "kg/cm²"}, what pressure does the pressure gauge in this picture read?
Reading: {"value": 10, "unit": "kg/cm²"}
